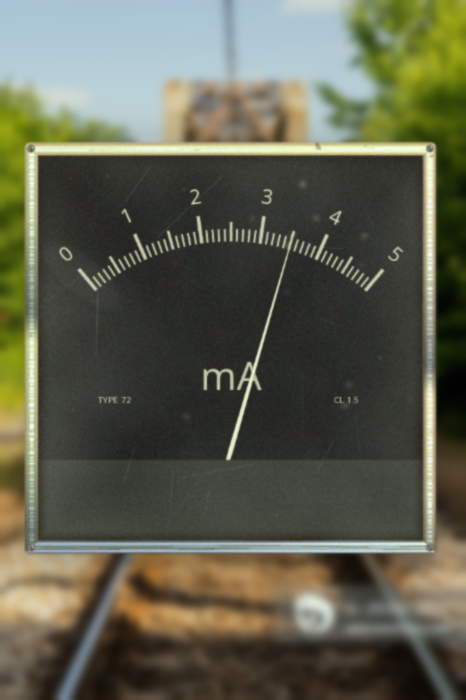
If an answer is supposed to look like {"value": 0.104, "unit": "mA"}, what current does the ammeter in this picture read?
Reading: {"value": 3.5, "unit": "mA"}
